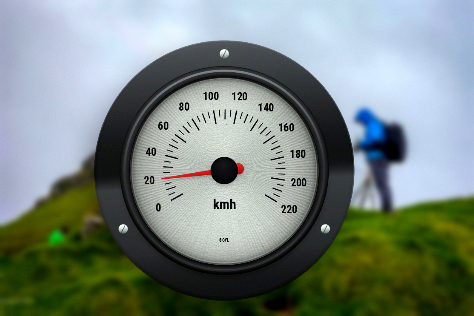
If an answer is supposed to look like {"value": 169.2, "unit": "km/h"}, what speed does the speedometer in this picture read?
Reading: {"value": 20, "unit": "km/h"}
